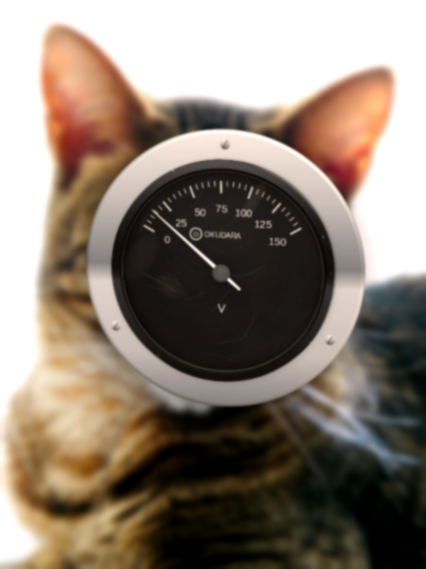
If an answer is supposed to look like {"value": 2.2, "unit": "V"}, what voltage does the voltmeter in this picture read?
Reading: {"value": 15, "unit": "V"}
